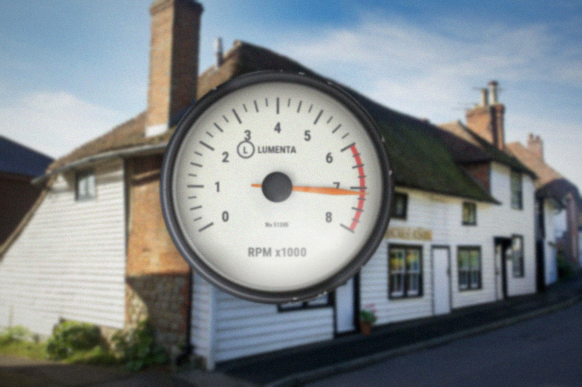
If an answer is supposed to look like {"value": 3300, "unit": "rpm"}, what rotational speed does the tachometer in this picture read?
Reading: {"value": 7125, "unit": "rpm"}
